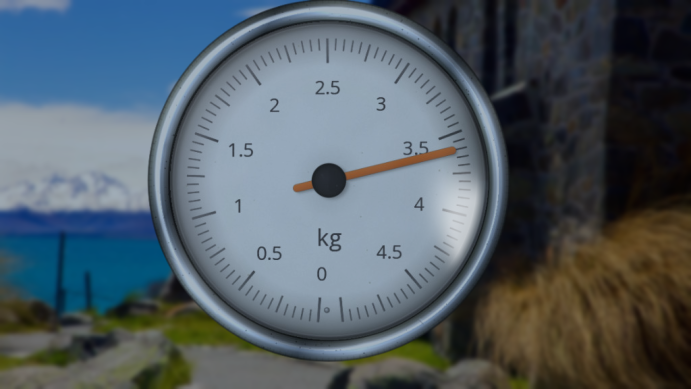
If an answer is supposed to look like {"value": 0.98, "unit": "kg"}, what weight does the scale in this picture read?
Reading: {"value": 3.6, "unit": "kg"}
